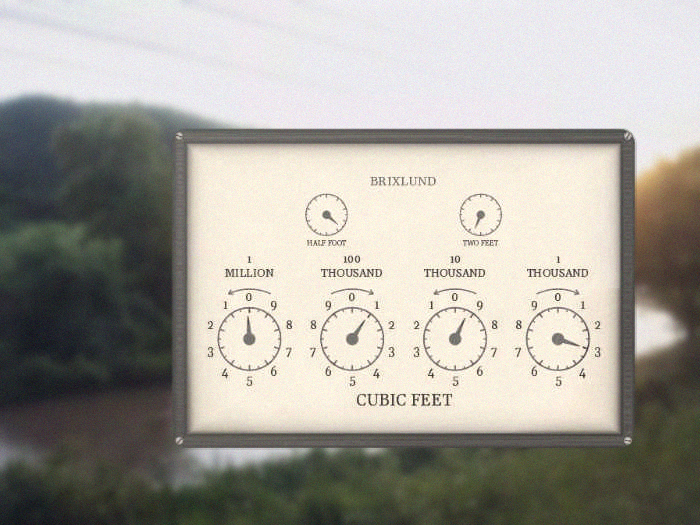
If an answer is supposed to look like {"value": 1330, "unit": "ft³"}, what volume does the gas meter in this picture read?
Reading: {"value": 9300, "unit": "ft³"}
